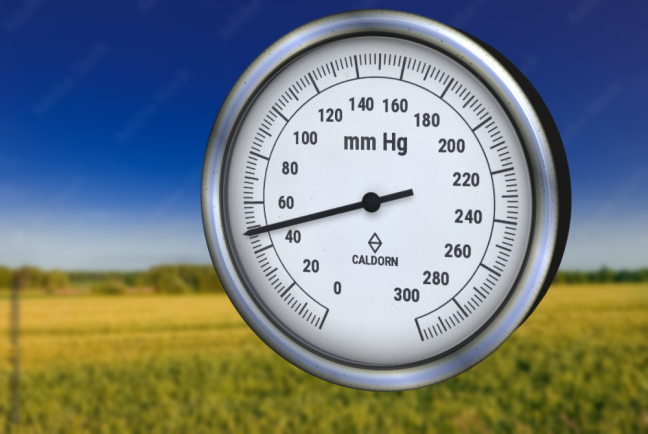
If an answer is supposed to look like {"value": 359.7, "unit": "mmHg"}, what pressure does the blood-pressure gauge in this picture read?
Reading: {"value": 48, "unit": "mmHg"}
